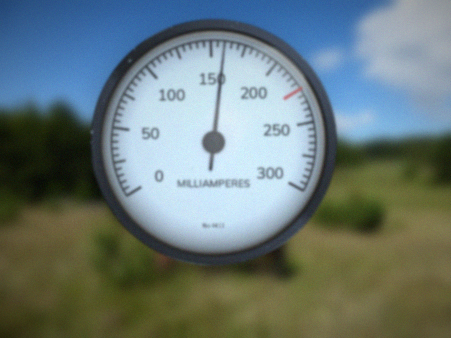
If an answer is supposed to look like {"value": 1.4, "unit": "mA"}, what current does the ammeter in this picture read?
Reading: {"value": 160, "unit": "mA"}
